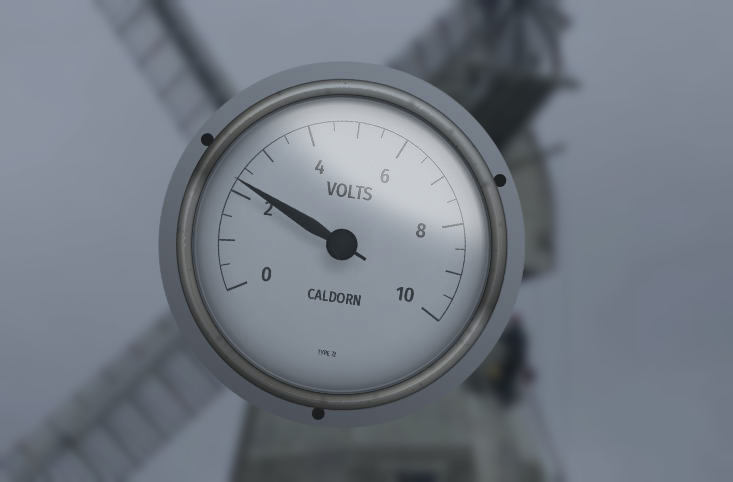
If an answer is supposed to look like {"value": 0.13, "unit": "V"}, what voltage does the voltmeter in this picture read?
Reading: {"value": 2.25, "unit": "V"}
